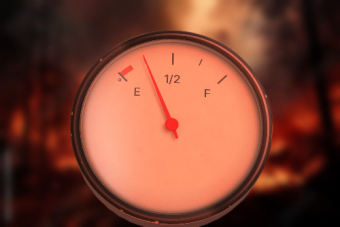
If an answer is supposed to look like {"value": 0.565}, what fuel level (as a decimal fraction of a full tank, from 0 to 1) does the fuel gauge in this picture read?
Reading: {"value": 0.25}
